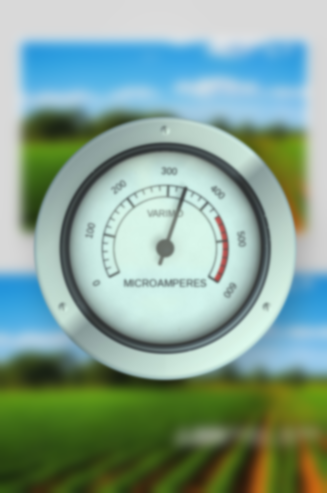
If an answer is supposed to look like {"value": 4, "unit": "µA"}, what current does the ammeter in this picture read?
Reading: {"value": 340, "unit": "µA"}
